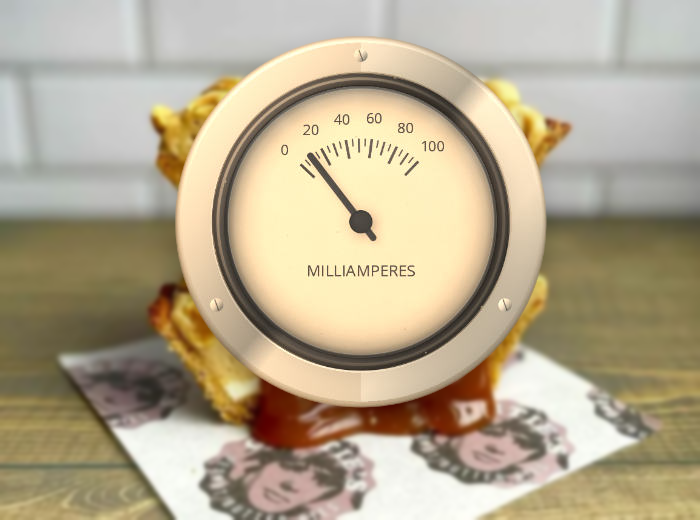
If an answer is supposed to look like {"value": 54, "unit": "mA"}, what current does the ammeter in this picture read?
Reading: {"value": 10, "unit": "mA"}
